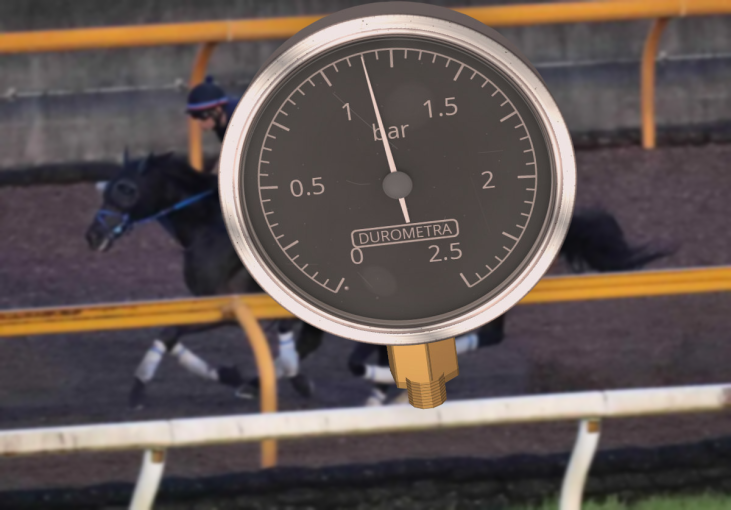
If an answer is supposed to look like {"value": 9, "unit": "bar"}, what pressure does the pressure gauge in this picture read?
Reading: {"value": 1.15, "unit": "bar"}
